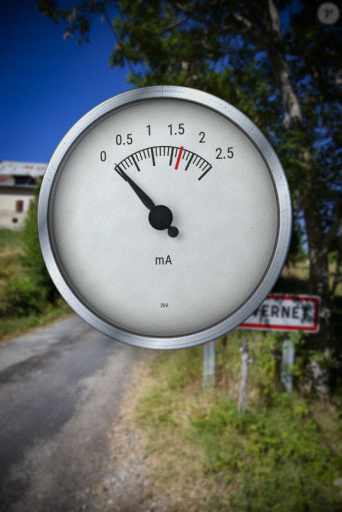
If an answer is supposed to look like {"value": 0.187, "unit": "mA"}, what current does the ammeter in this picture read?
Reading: {"value": 0.1, "unit": "mA"}
